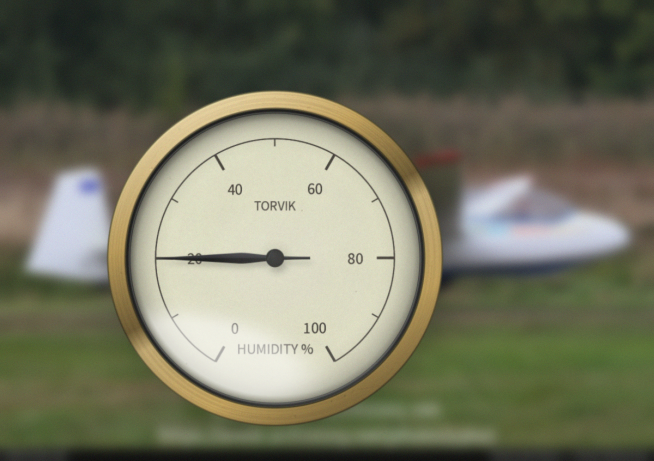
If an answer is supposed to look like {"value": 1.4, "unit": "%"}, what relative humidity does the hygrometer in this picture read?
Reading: {"value": 20, "unit": "%"}
